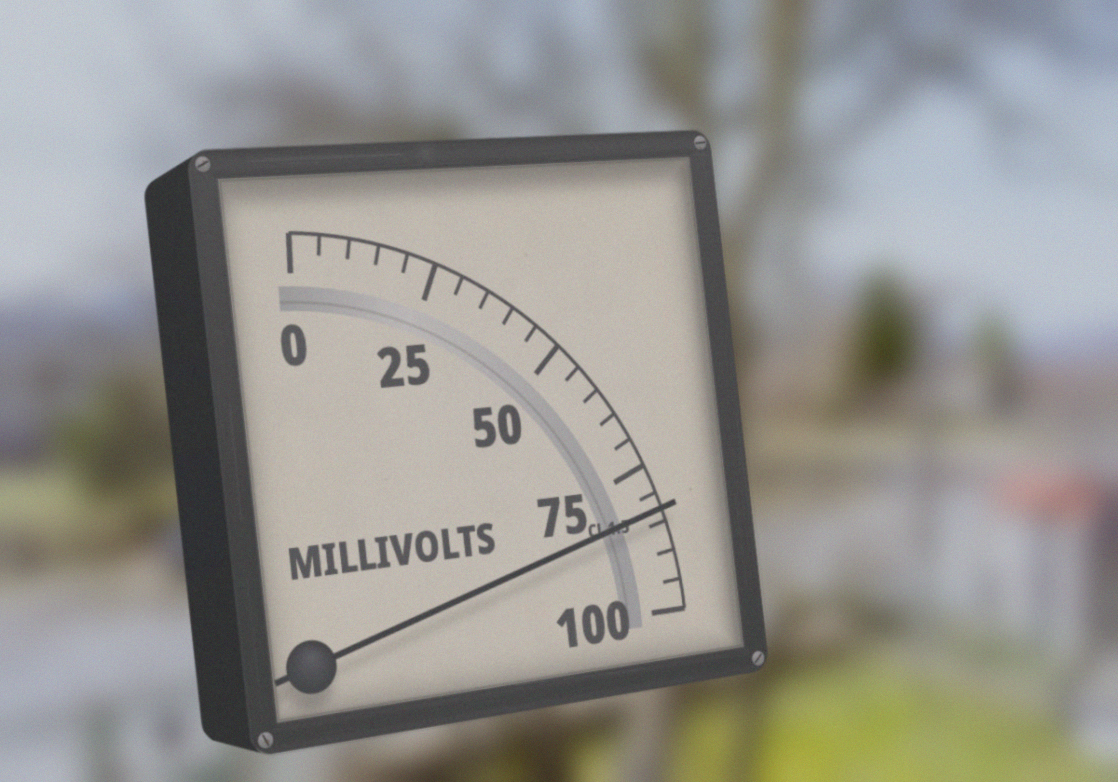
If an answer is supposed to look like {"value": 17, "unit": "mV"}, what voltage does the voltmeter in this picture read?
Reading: {"value": 82.5, "unit": "mV"}
